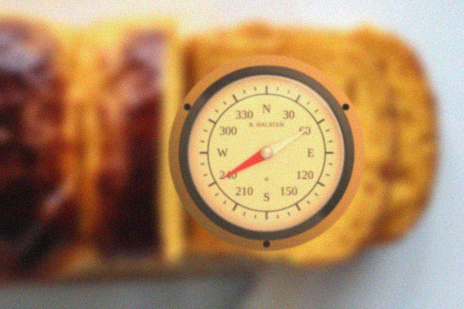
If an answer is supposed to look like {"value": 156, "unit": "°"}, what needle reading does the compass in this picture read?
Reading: {"value": 240, "unit": "°"}
